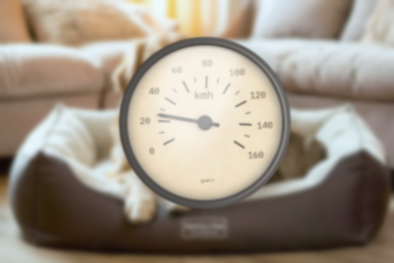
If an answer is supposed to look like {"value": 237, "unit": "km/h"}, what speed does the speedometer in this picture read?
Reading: {"value": 25, "unit": "km/h"}
